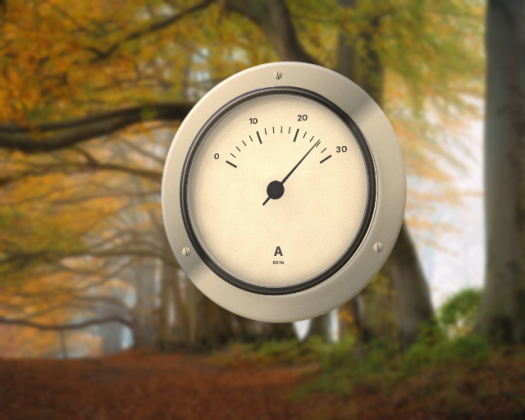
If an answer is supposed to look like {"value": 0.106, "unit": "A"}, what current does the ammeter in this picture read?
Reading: {"value": 26, "unit": "A"}
